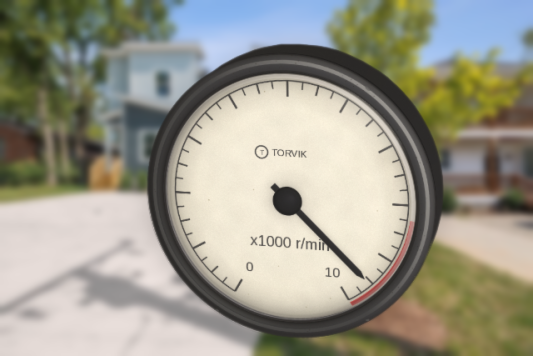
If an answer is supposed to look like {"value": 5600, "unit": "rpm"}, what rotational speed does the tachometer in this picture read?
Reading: {"value": 9500, "unit": "rpm"}
